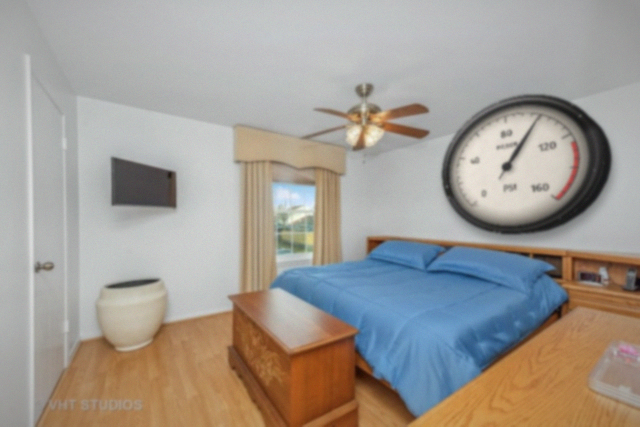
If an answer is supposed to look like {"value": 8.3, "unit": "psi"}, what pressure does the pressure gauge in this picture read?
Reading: {"value": 100, "unit": "psi"}
